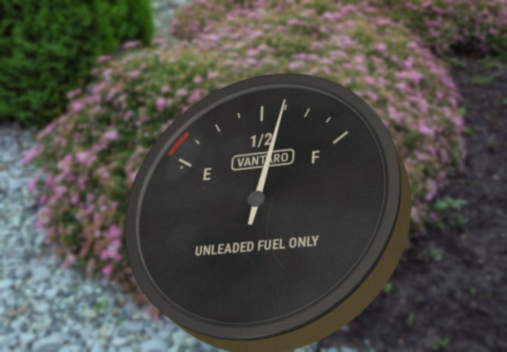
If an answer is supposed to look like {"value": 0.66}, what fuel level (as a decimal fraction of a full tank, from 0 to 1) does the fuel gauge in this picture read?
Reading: {"value": 0.625}
